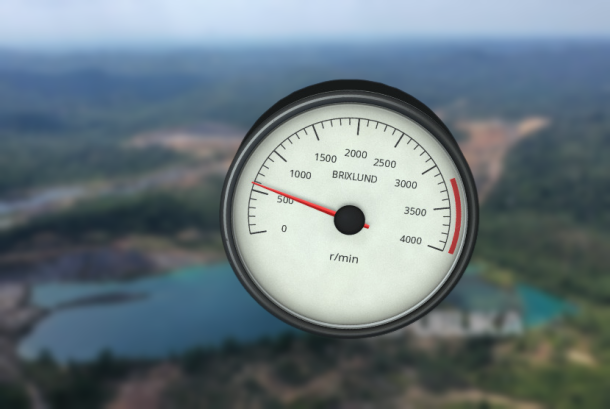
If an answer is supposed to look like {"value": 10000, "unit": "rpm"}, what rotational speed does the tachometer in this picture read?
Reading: {"value": 600, "unit": "rpm"}
